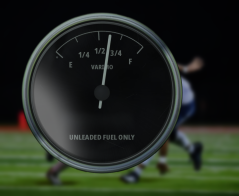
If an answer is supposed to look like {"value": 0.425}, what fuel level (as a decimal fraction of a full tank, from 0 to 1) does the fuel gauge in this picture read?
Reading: {"value": 0.625}
